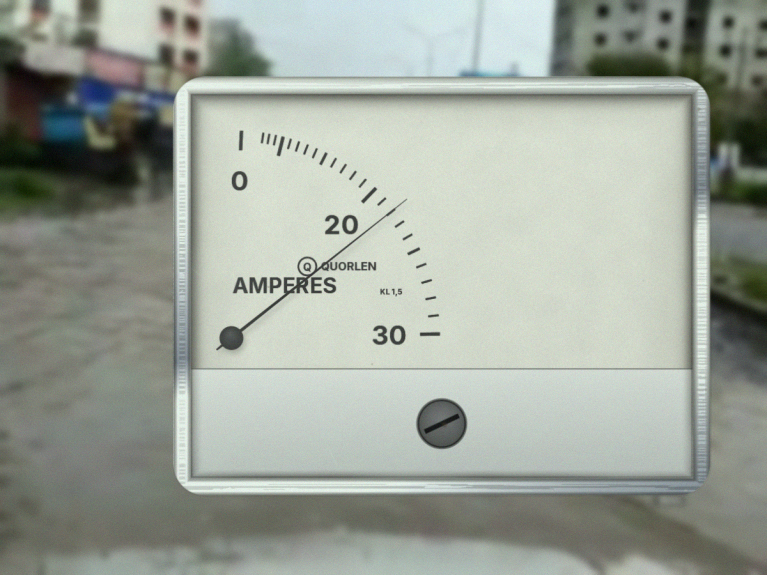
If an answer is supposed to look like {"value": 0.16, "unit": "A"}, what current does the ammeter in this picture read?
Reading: {"value": 22, "unit": "A"}
